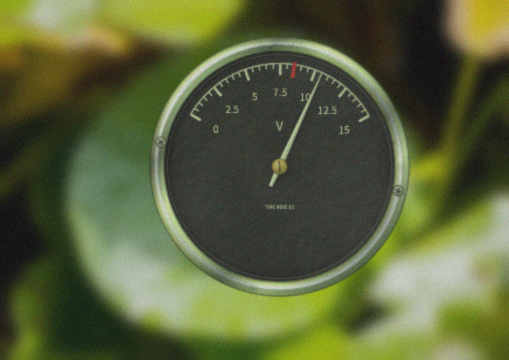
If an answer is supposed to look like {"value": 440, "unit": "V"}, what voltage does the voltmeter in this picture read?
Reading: {"value": 10.5, "unit": "V"}
